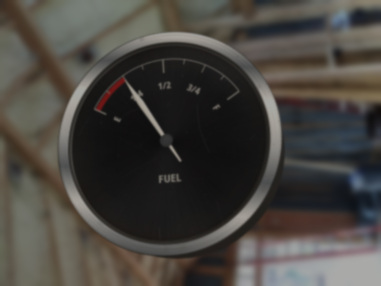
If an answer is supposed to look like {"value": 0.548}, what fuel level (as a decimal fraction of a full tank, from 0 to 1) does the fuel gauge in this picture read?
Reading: {"value": 0.25}
